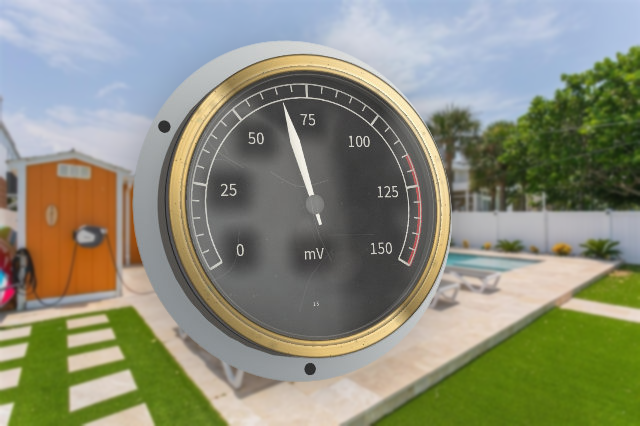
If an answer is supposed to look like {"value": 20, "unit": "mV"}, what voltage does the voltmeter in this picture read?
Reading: {"value": 65, "unit": "mV"}
